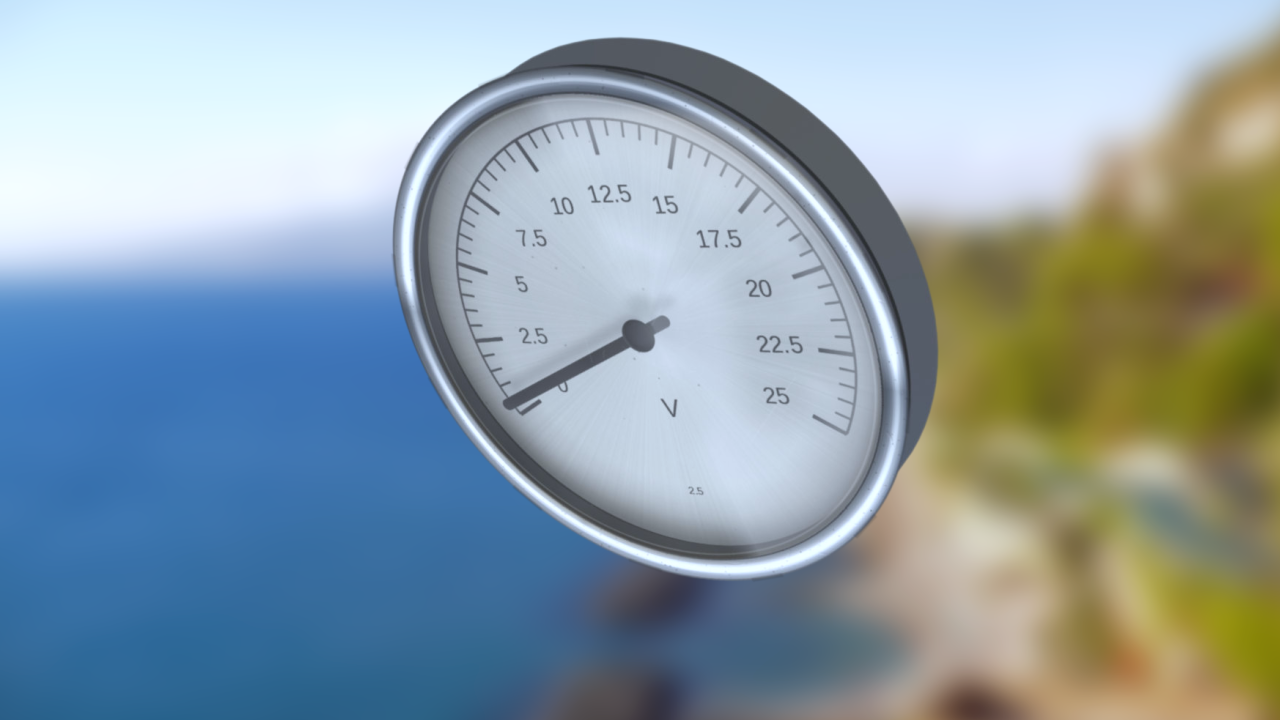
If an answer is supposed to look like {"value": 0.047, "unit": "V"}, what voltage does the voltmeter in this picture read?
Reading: {"value": 0.5, "unit": "V"}
